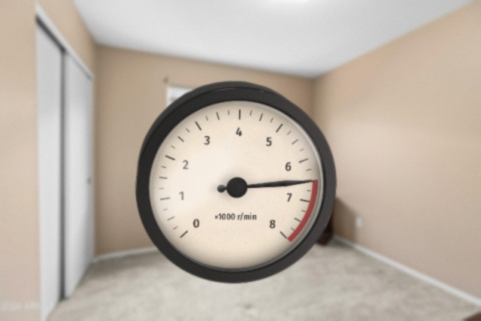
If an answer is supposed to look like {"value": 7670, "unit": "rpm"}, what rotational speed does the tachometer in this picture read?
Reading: {"value": 6500, "unit": "rpm"}
